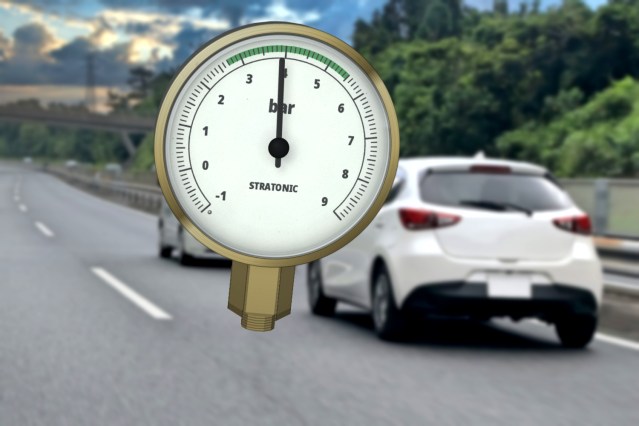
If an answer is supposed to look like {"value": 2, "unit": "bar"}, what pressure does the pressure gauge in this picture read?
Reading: {"value": 3.9, "unit": "bar"}
